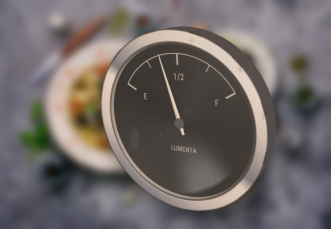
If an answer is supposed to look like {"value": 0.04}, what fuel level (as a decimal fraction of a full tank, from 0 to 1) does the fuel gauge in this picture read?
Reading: {"value": 0.375}
